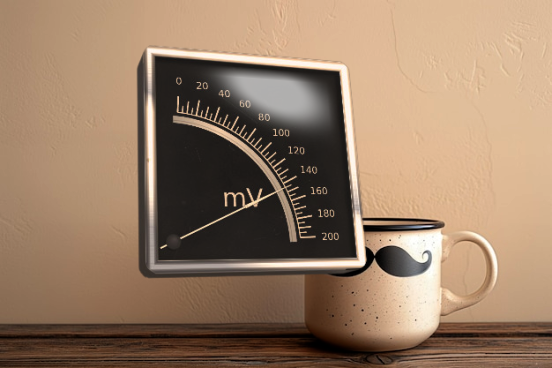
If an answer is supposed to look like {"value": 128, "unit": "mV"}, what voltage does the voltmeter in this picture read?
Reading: {"value": 145, "unit": "mV"}
